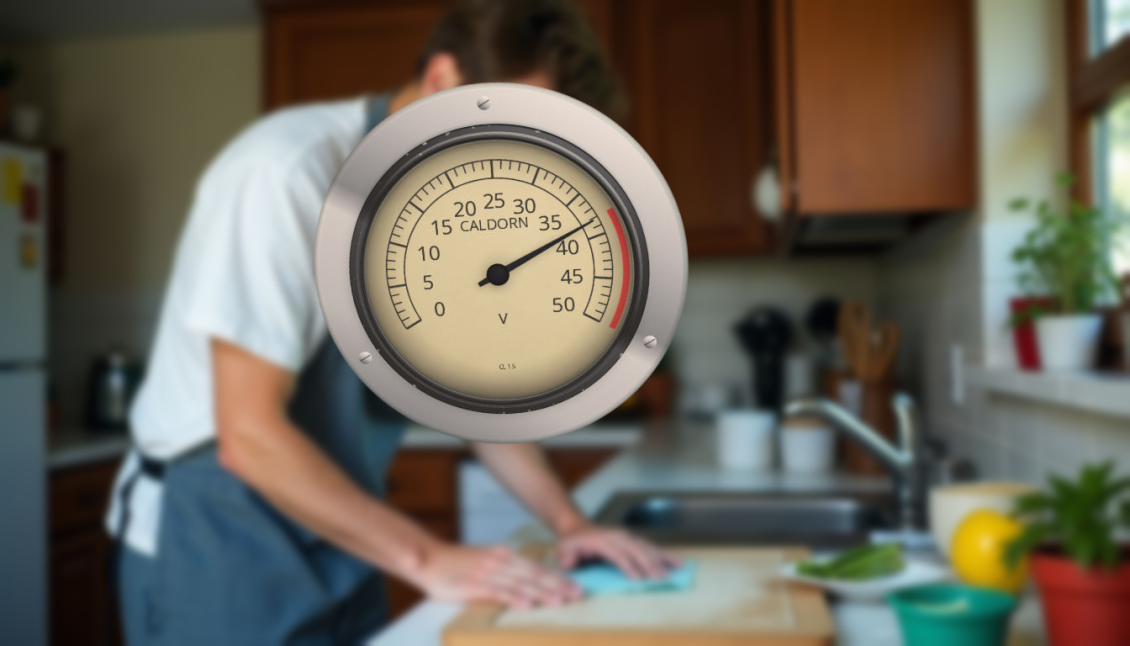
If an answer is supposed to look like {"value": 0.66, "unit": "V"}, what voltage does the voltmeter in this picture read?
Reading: {"value": 38, "unit": "V"}
